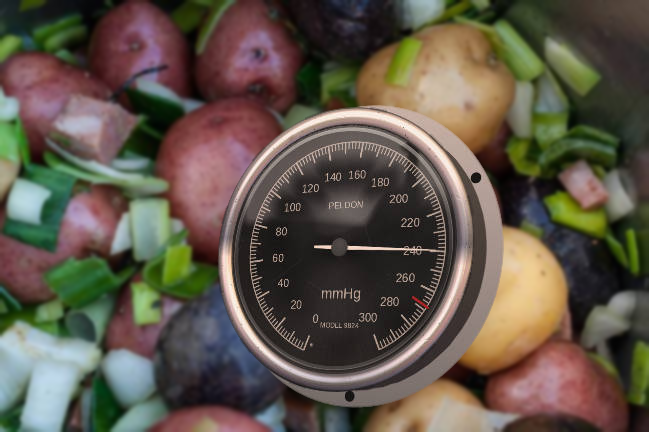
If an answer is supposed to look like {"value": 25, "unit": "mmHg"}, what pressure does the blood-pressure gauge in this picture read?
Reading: {"value": 240, "unit": "mmHg"}
